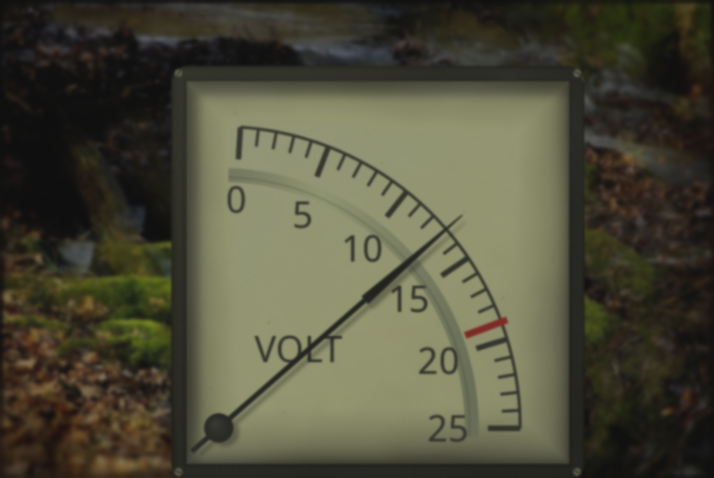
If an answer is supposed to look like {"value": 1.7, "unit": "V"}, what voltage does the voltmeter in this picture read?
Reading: {"value": 13, "unit": "V"}
